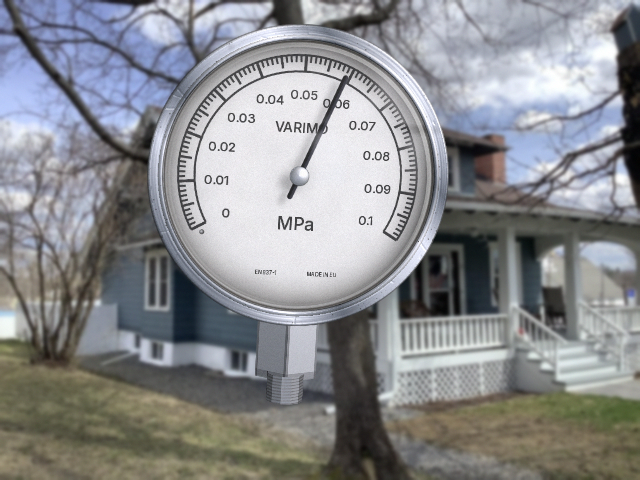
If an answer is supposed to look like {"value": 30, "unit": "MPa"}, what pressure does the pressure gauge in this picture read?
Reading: {"value": 0.059, "unit": "MPa"}
